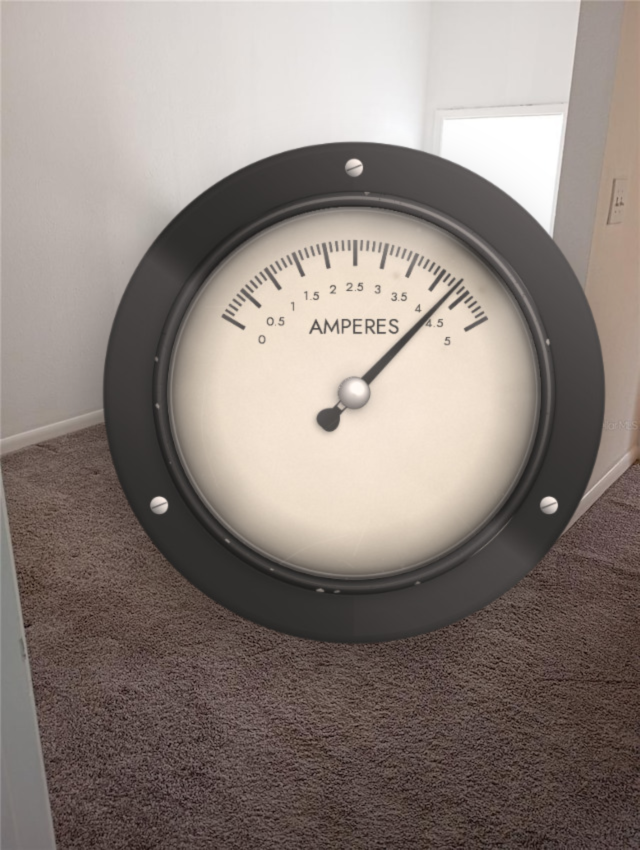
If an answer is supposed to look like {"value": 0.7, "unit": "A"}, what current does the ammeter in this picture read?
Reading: {"value": 4.3, "unit": "A"}
